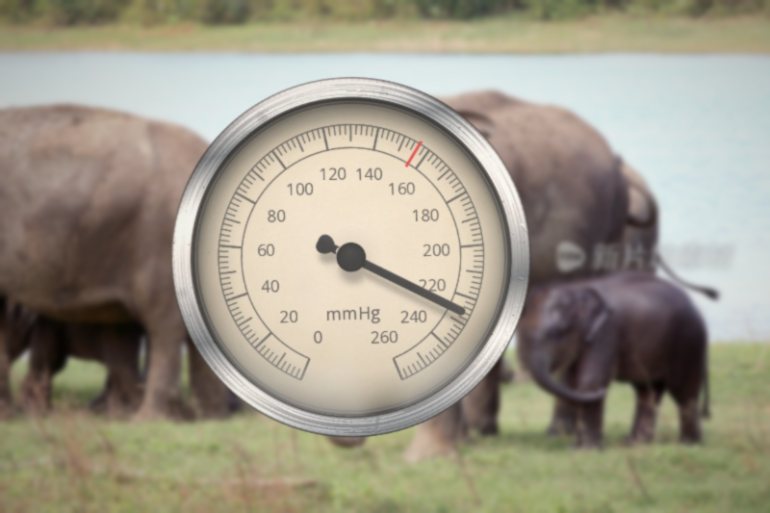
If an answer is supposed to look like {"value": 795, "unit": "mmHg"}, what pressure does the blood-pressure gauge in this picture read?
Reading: {"value": 226, "unit": "mmHg"}
